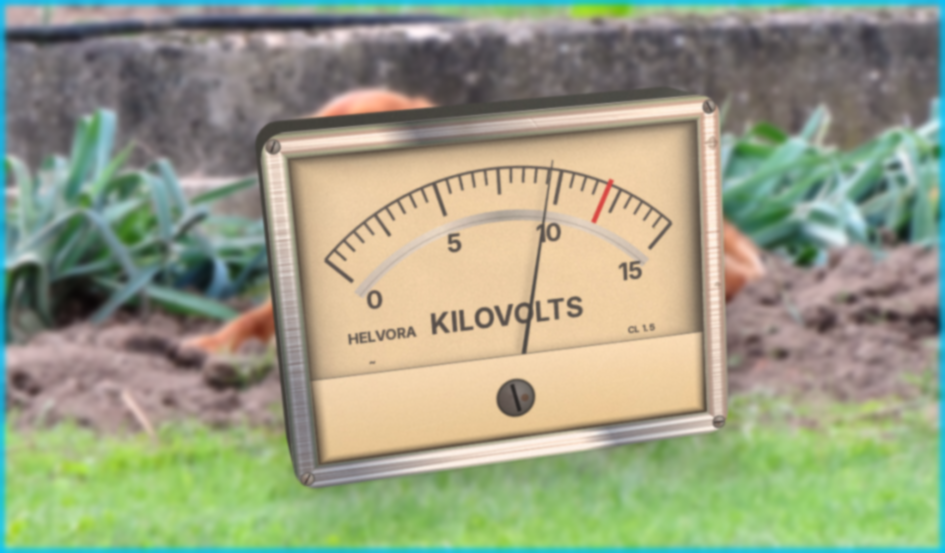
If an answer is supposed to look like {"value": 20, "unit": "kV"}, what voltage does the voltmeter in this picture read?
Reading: {"value": 9.5, "unit": "kV"}
